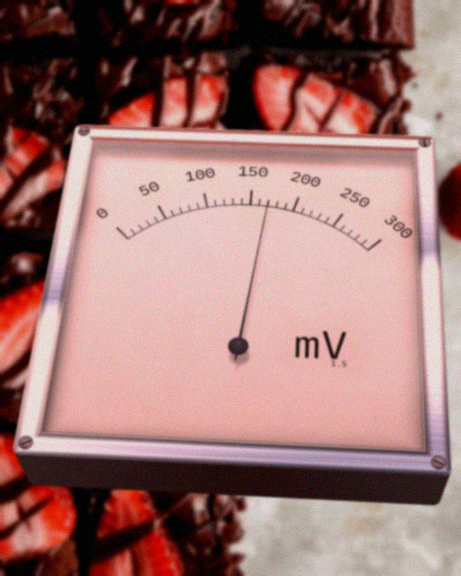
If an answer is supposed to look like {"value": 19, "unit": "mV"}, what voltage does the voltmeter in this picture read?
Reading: {"value": 170, "unit": "mV"}
